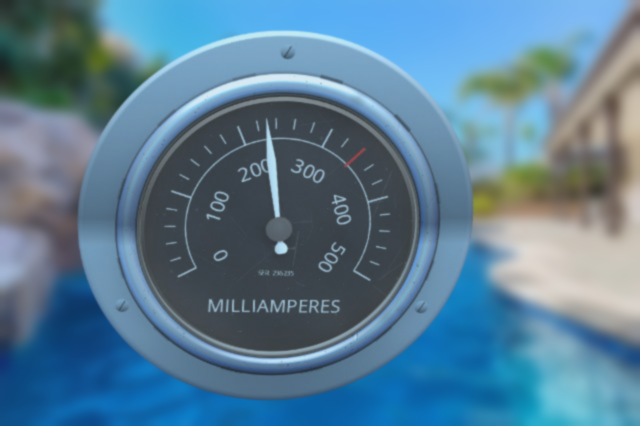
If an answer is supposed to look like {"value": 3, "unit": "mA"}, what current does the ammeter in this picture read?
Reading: {"value": 230, "unit": "mA"}
